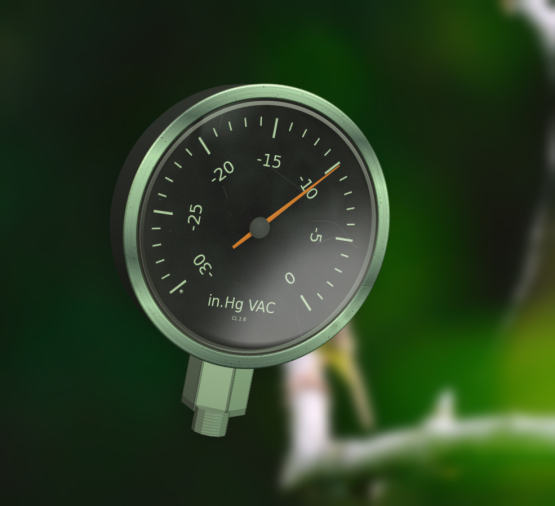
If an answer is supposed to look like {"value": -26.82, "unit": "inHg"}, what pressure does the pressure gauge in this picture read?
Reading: {"value": -10, "unit": "inHg"}
